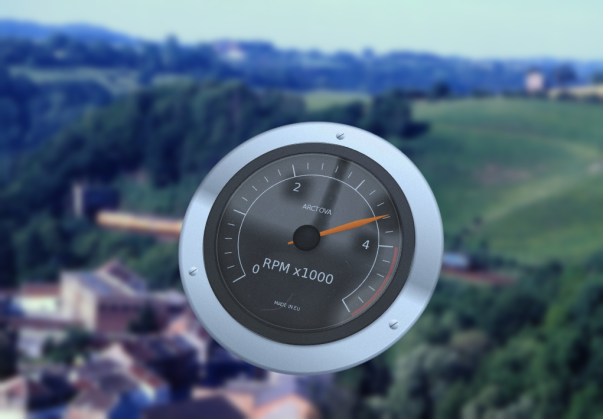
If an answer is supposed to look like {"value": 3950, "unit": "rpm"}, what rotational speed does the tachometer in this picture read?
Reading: {"value": 3600, "unit": "rpm"}
